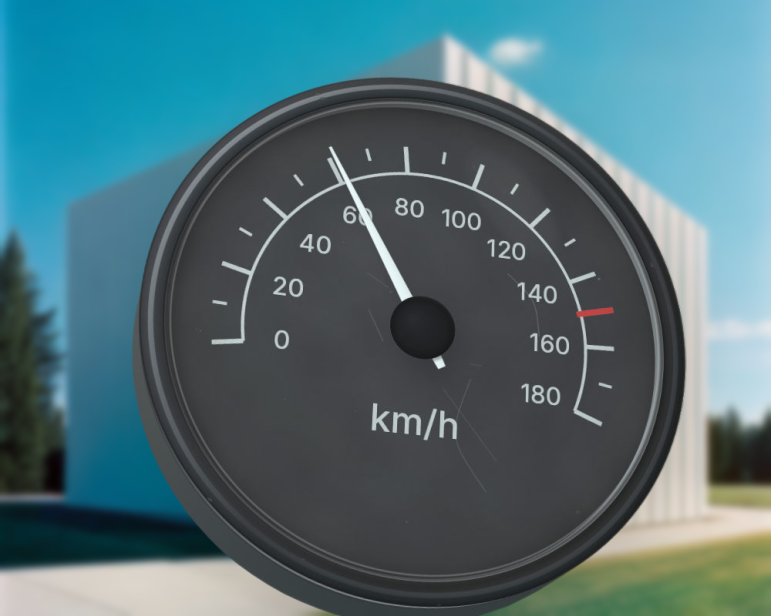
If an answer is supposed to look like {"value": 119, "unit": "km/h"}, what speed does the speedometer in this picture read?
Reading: {"value": 60, "unit": "km/h"}
